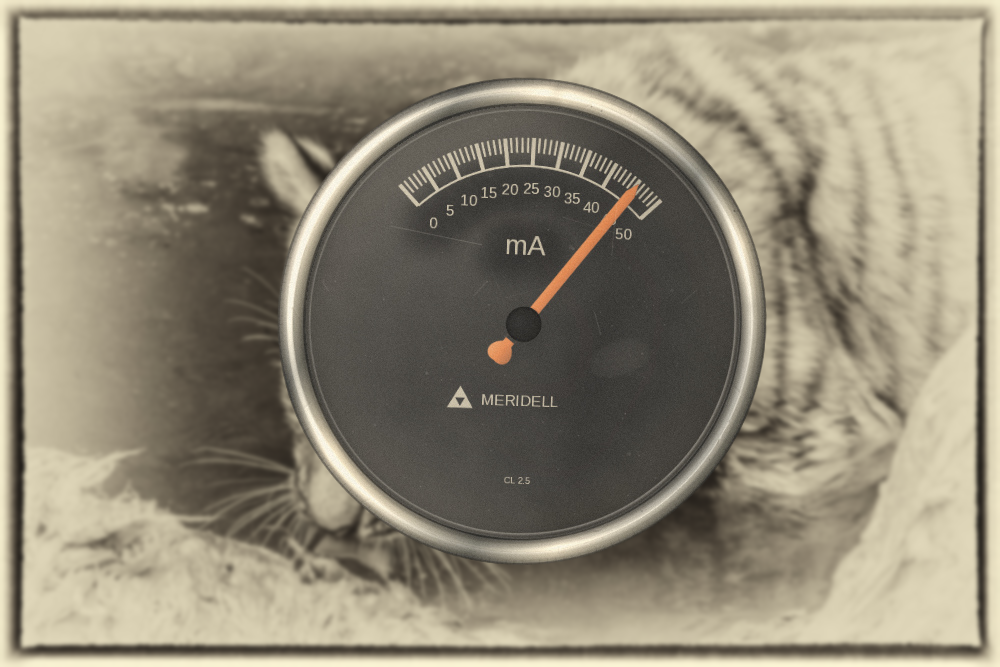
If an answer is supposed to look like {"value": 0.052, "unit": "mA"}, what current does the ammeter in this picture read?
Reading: {"value": 45, "unit": "mA"}
